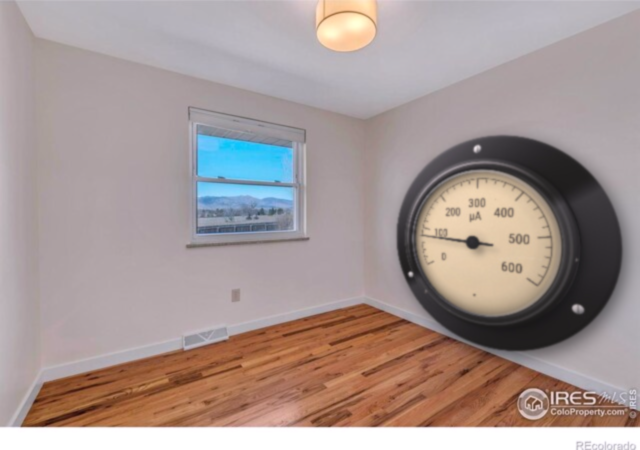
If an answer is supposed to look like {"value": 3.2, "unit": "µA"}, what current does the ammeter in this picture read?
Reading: {"value": 80, "unit": "µA"}
